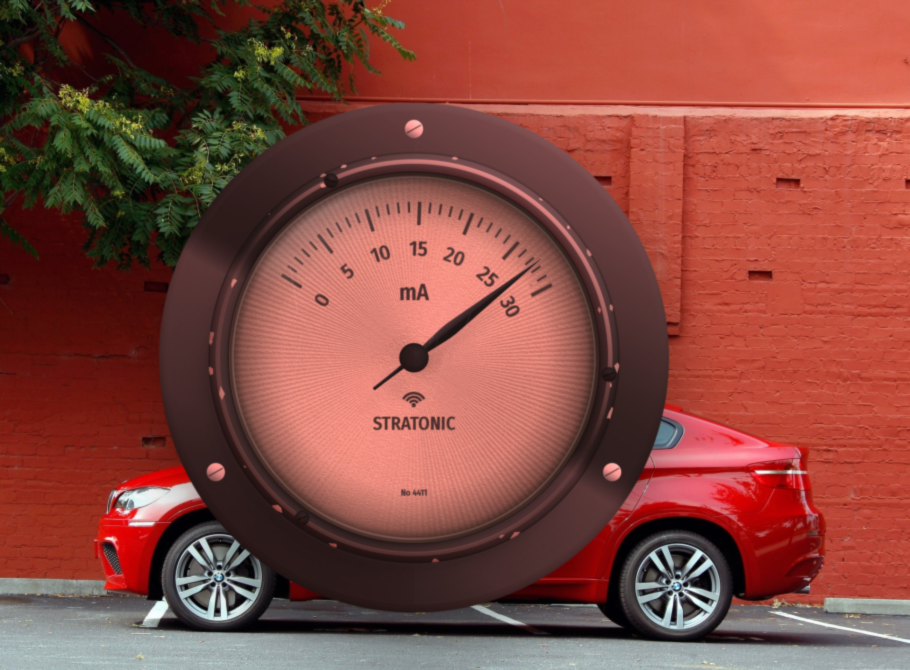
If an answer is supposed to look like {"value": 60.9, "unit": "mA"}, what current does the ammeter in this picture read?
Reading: {"value": 27.5, "unit": "mA"}
